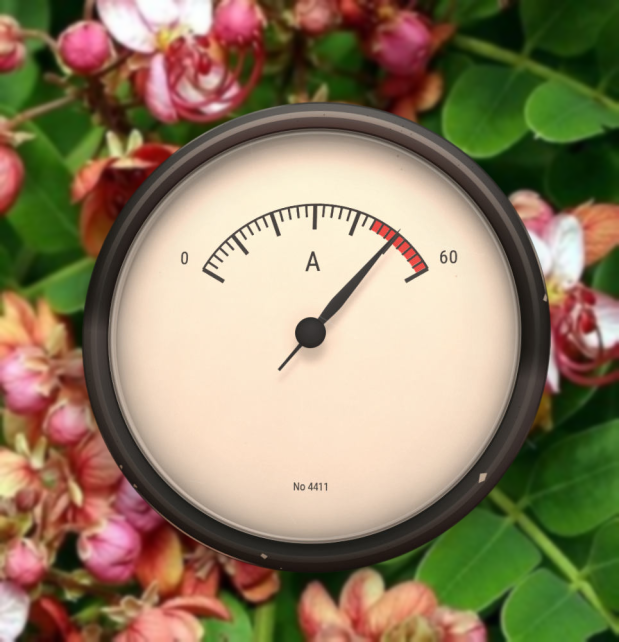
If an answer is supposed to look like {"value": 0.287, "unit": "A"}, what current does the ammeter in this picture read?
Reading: {"value": 50, "unit": "A"}
